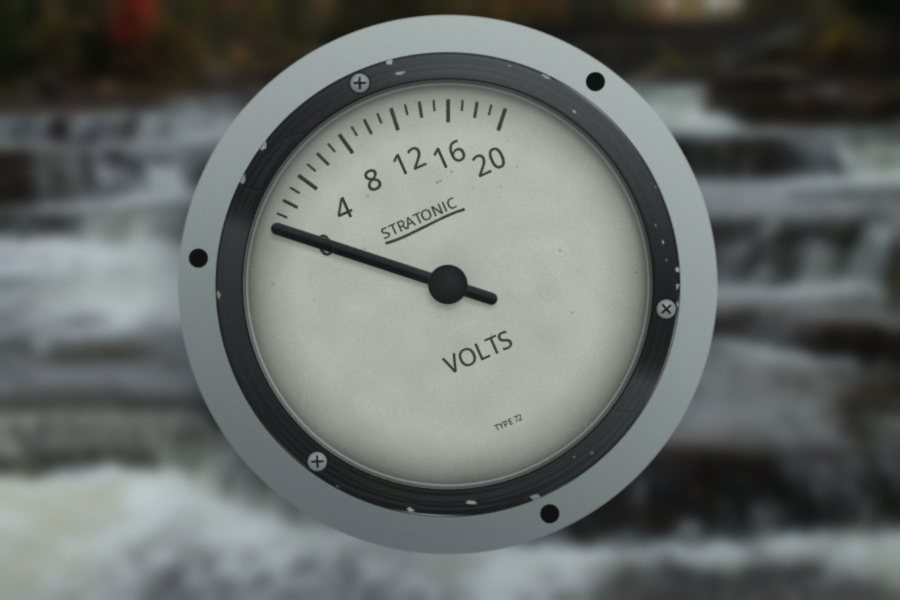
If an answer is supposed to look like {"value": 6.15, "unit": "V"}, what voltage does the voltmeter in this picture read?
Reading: {"value": 0, "unit": "V"}
